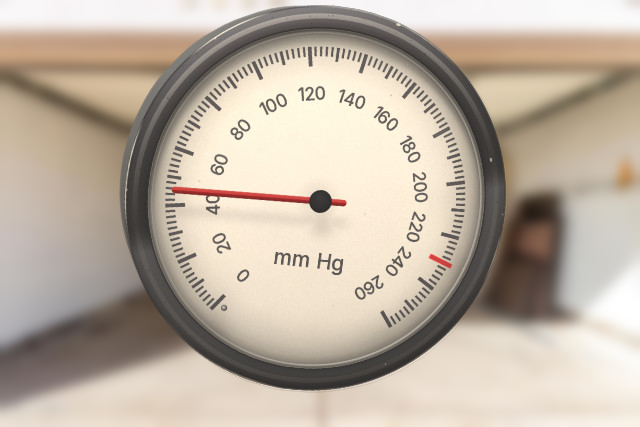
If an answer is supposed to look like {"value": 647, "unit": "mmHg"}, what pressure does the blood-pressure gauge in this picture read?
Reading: {"value": 46, "unit": "mmHg"}
